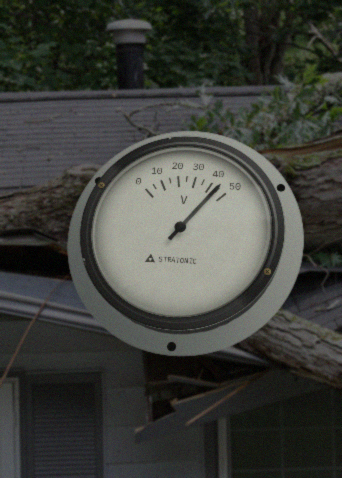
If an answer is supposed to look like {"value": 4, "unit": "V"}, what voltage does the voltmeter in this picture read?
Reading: {"value": 45, "unit": "V"}
